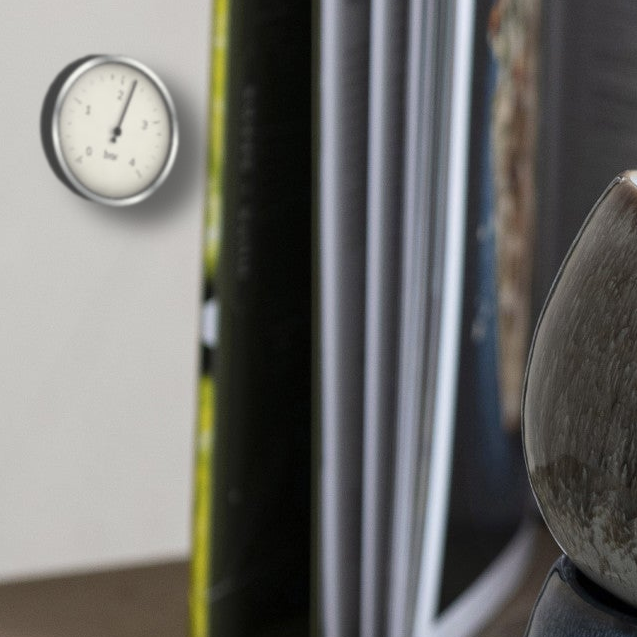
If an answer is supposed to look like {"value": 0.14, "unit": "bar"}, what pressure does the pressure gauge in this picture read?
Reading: {"value": 2.2, "unit": "bar"}
